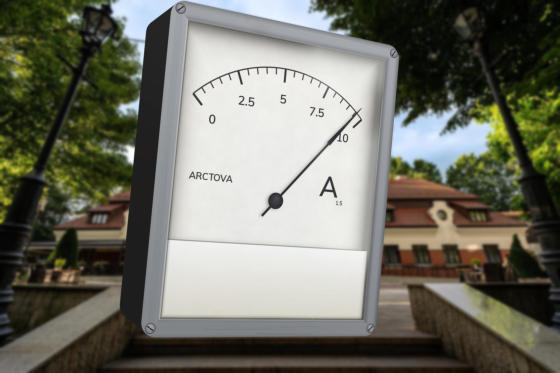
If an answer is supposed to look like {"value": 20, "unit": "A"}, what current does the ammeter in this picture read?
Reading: {"value": 9.5, "unit": "A"}
